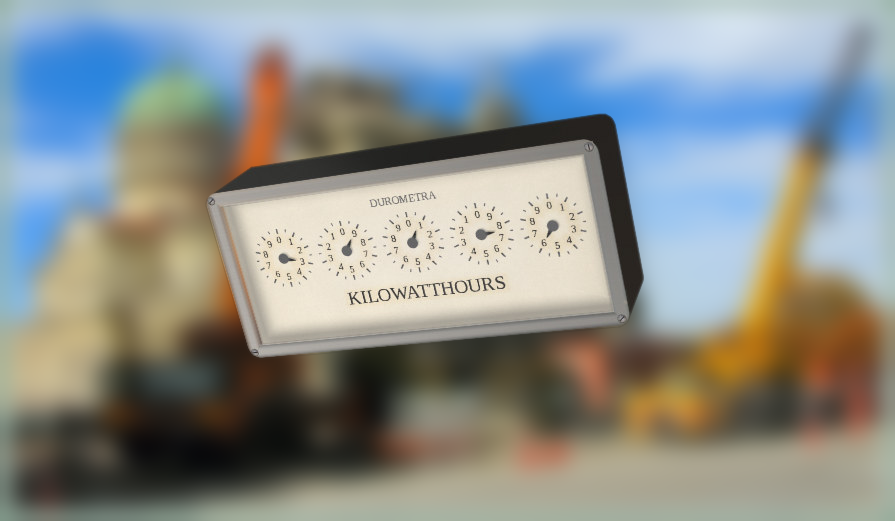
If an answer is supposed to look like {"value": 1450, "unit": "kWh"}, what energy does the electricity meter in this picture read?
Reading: {"value": 29076, "unit": "kWh"}
